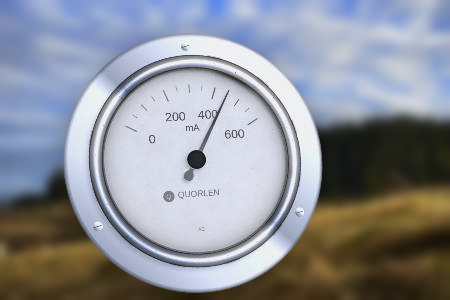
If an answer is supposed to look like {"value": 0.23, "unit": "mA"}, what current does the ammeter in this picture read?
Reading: {"value": 450, "unit": "mA"}
